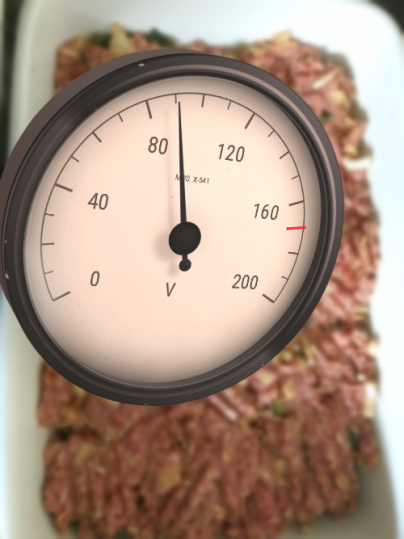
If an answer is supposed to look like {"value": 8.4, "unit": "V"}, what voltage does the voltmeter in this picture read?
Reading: {"value": 90, "unit": "V"}
